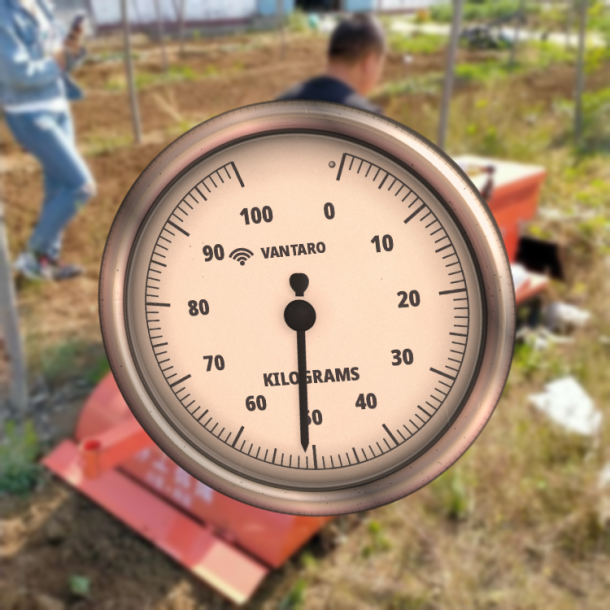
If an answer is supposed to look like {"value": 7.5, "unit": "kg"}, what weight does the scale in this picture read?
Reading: {"value": 51, "unit": "kg"}
